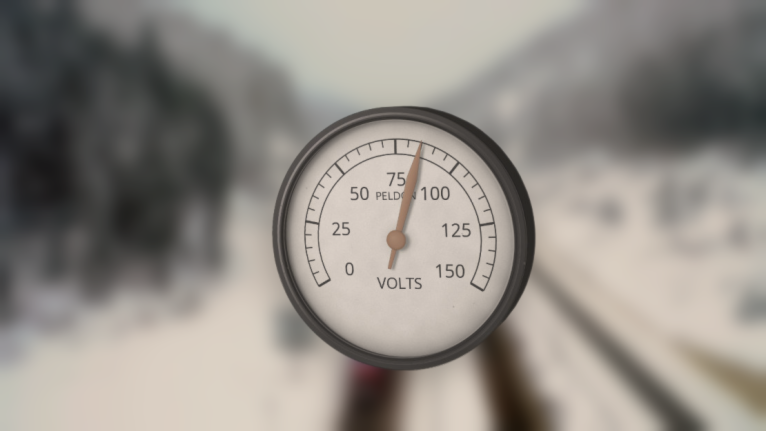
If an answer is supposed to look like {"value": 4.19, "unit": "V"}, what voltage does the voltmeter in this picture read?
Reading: {"value": 85, "unit": "V"}
